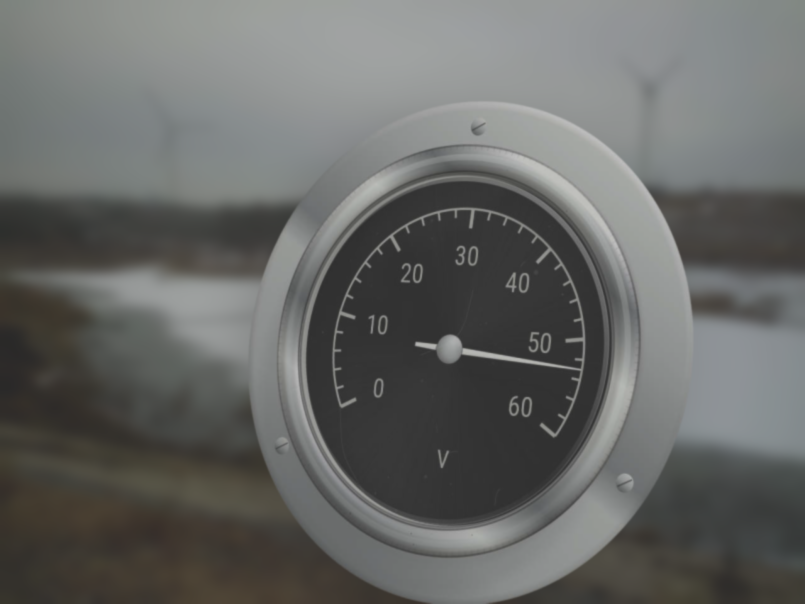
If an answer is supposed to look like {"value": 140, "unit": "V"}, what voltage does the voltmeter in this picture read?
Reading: {"value": 53, "unit": "V"}
